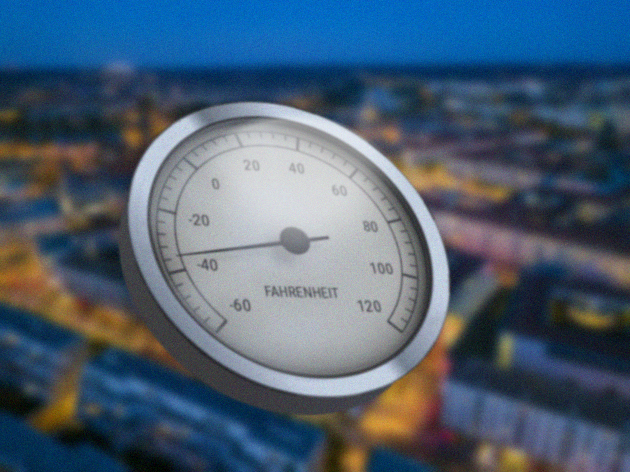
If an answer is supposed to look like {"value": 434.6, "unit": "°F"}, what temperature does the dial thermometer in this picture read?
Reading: {"value": -36, "unit": "°F"}
